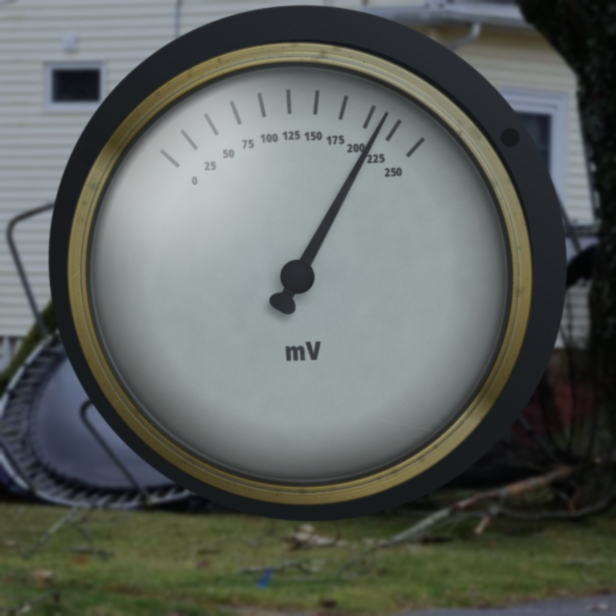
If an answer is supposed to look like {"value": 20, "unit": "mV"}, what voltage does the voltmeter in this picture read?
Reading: {"value": 212.5, "unit": "mV"}
